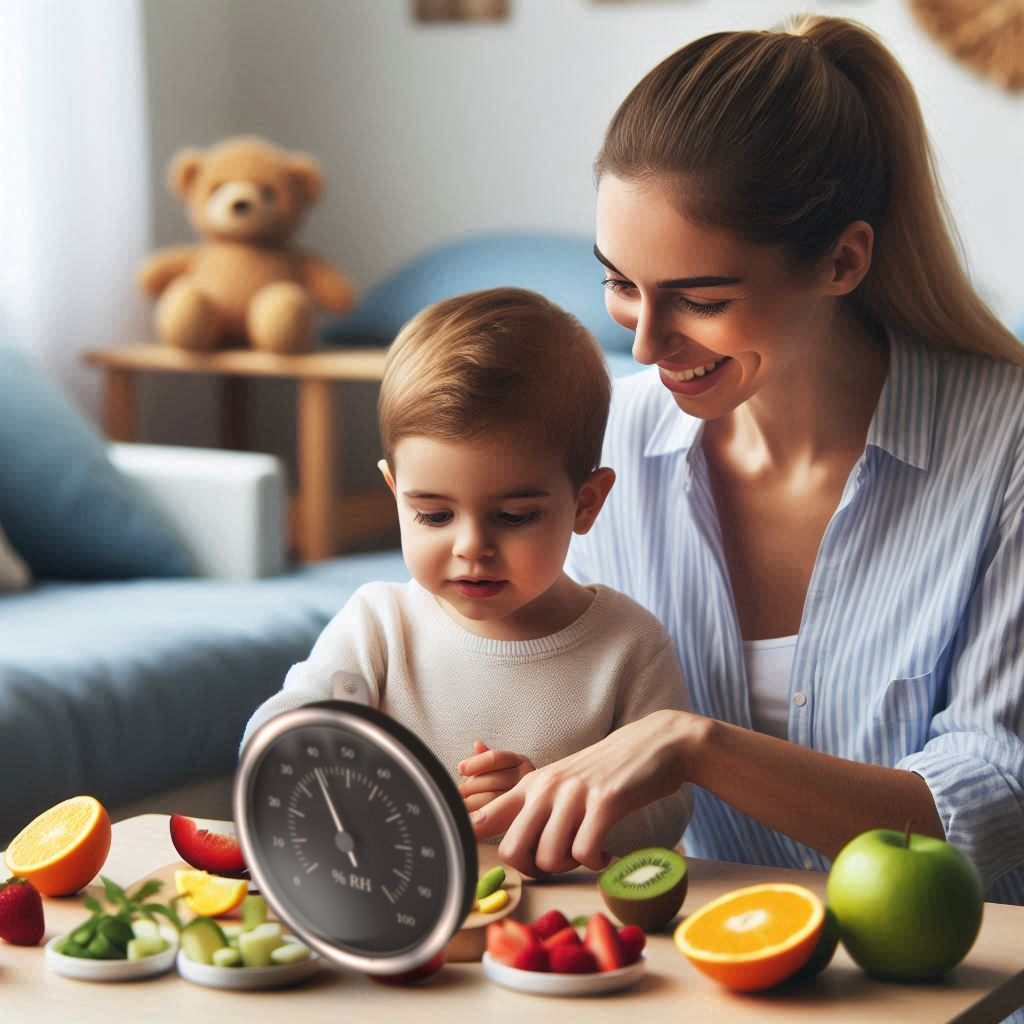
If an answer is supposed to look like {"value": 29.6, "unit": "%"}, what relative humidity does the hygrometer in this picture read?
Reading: {"value": 40, "unit": "%"}
